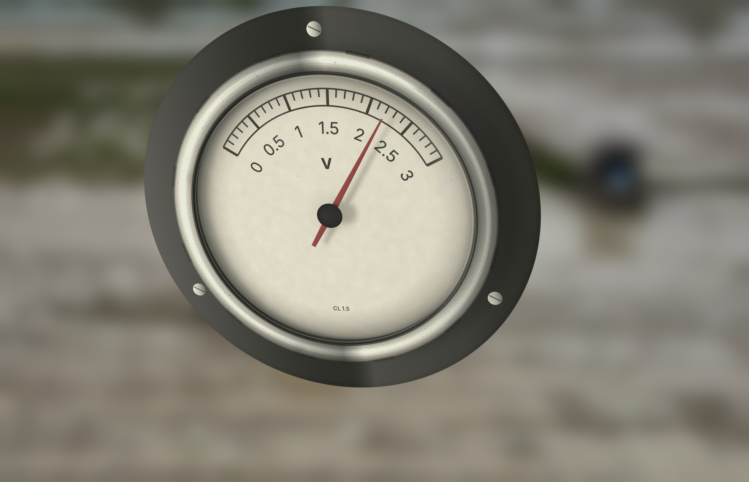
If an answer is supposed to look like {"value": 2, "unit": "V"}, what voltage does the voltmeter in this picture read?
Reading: {"value": 2.2, "unit": "V"}
